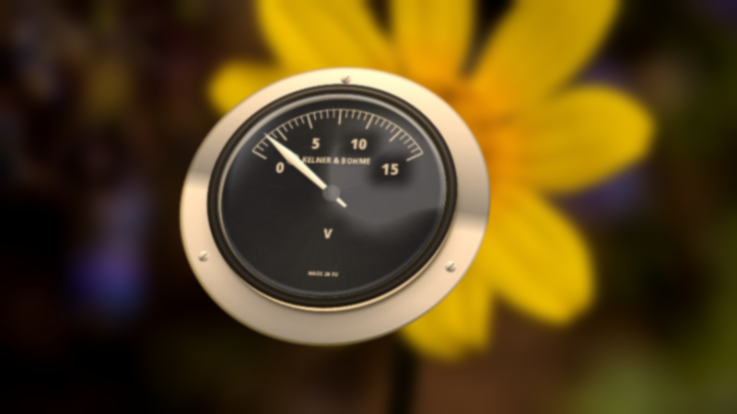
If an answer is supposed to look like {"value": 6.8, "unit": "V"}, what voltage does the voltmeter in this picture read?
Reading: {"value": 1.5, "unit": "V"}
